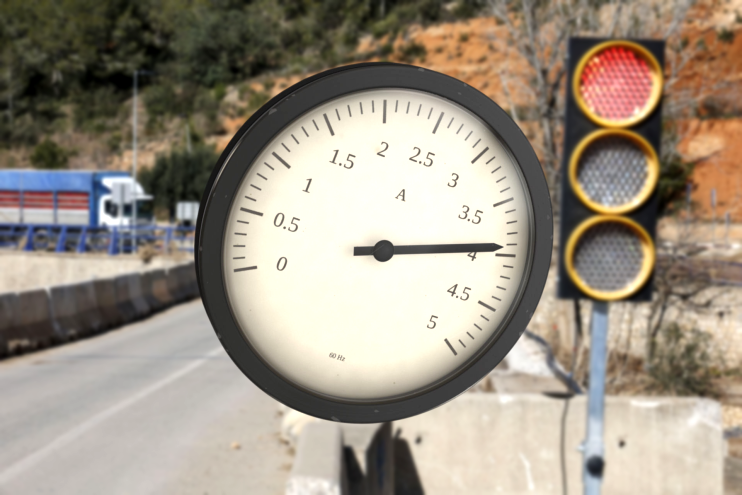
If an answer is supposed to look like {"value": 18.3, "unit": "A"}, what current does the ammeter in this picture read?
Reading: {"value": 3.9, "unit": "A"}
